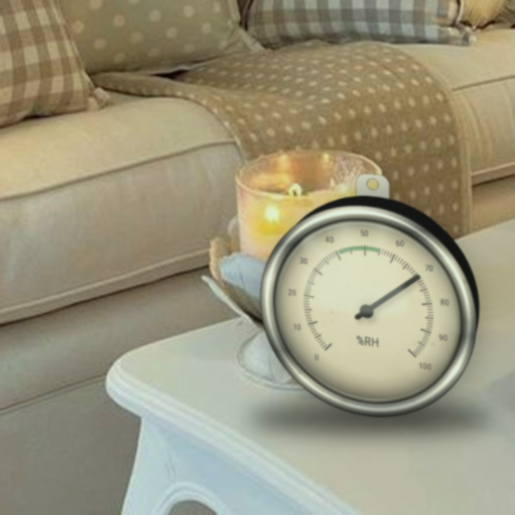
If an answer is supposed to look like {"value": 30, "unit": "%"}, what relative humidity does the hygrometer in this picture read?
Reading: {"value": 70, "unit": "%"}
